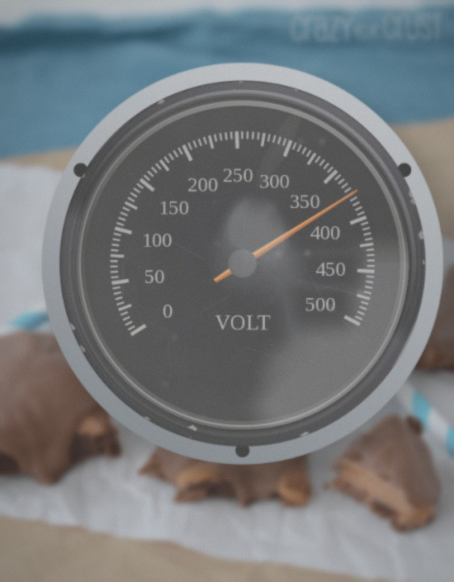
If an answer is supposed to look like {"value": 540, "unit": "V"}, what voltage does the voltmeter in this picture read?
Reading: {"value": 375, "unit": "V"}
